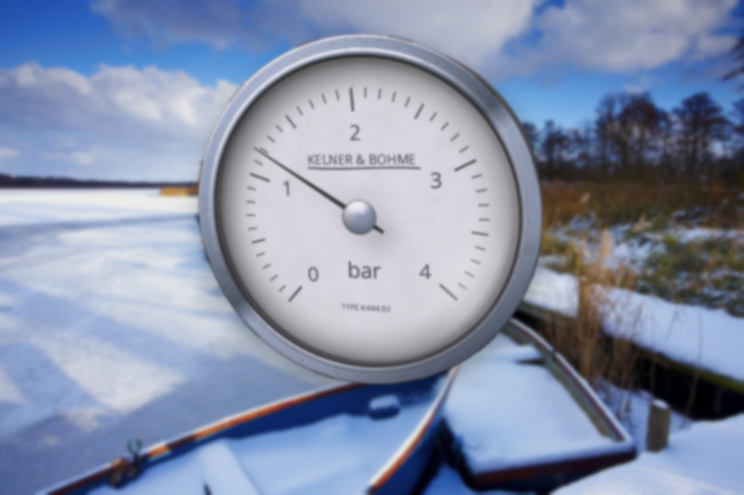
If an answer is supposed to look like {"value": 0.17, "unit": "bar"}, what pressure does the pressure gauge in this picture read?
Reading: {"value": 1.2, "unit": "bar"}
